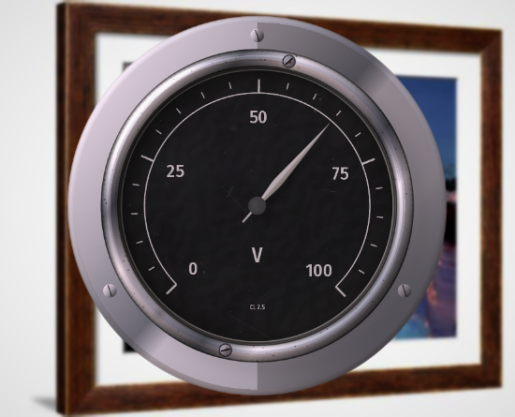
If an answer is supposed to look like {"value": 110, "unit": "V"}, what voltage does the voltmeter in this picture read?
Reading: {"value": 65, "unit": "V"}
